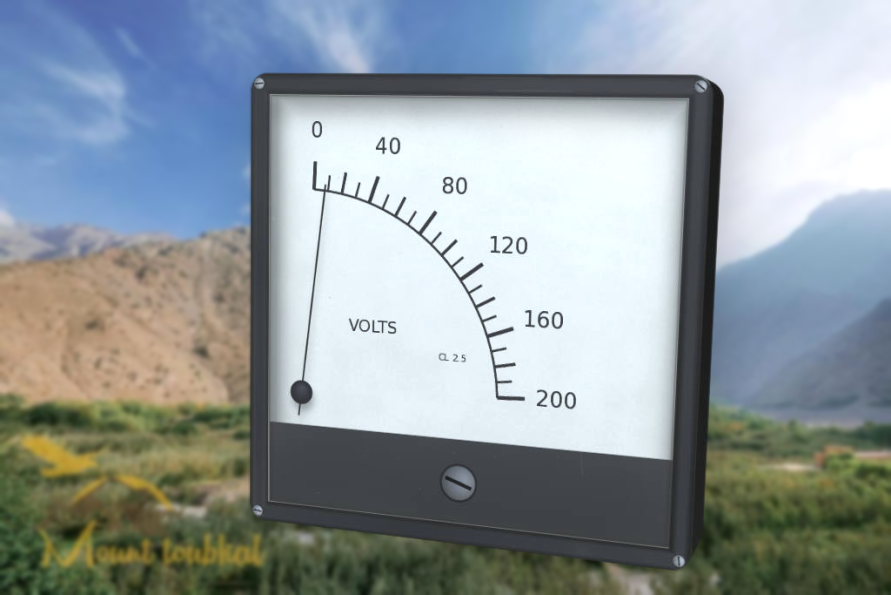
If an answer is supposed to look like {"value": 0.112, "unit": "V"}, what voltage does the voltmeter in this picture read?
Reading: {"value": 10, "unit": "V"}
